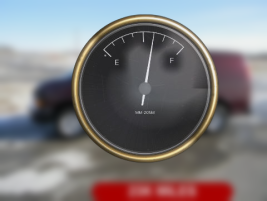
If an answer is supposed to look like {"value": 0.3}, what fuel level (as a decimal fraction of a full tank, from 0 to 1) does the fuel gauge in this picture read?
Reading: {"value": 0.625}
